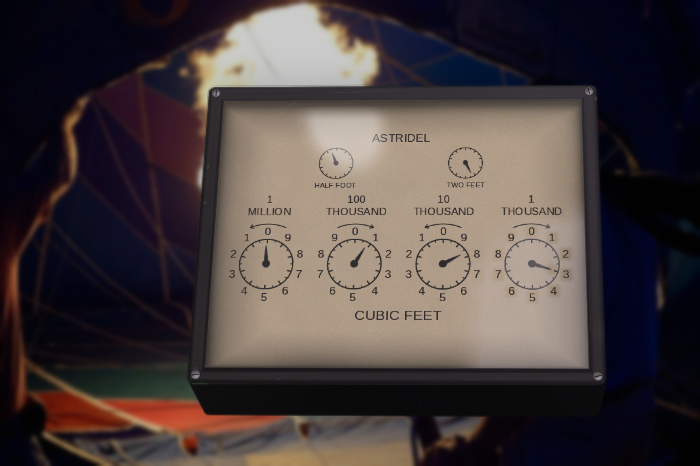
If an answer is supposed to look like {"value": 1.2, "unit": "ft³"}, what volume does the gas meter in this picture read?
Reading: {"value": 8300, "unit": "ft³"}
